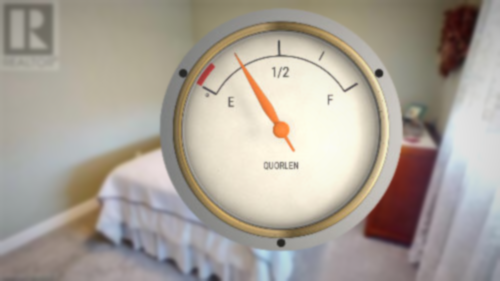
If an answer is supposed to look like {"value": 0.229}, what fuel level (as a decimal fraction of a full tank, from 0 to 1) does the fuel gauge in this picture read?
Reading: {"value": 0.25}
